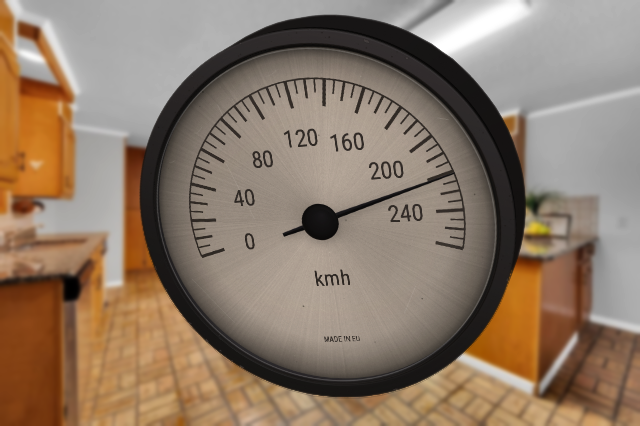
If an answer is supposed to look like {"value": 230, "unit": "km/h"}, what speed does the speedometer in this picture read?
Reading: {"value": 220, "unit": "km/h"}
